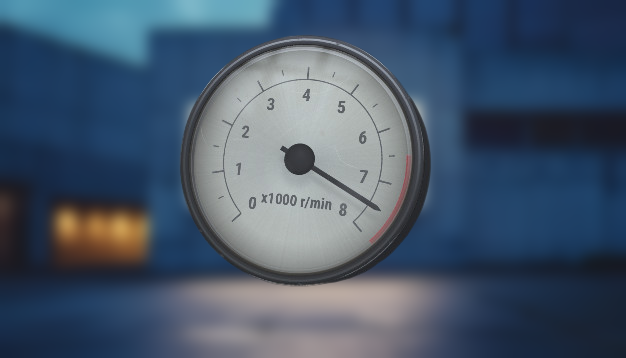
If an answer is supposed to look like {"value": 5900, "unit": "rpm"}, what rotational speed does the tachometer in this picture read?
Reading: {"value": 7500, "unit": "rpm"}
